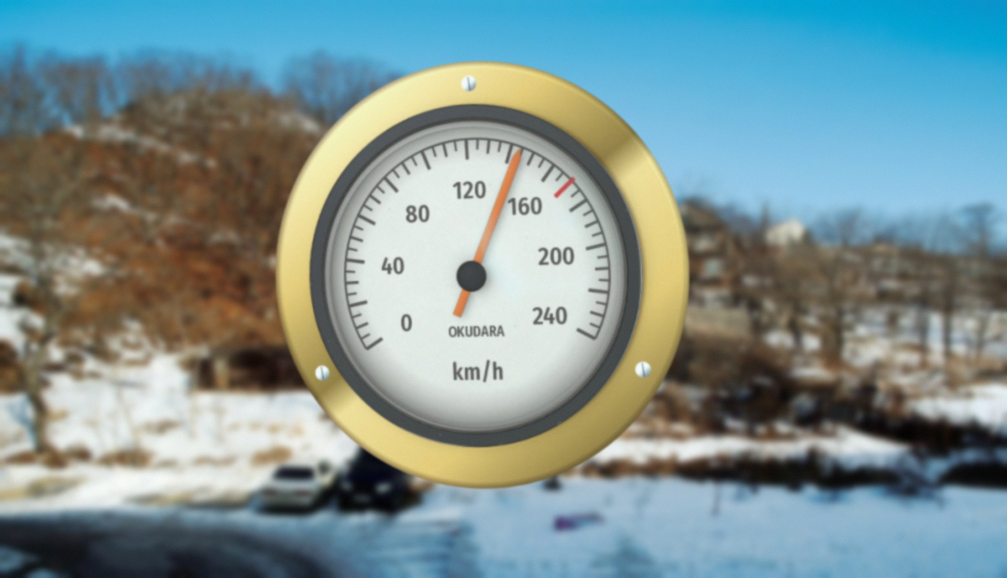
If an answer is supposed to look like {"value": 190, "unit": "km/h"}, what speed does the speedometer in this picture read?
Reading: {"value": 145, "unit": "km/h"}
